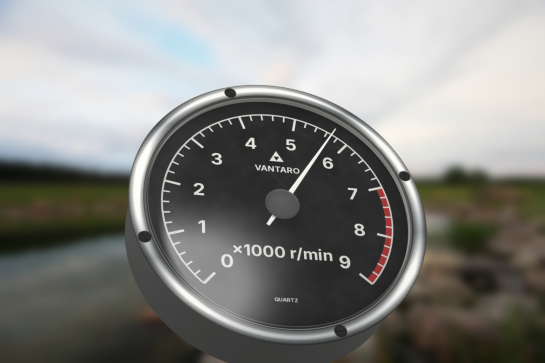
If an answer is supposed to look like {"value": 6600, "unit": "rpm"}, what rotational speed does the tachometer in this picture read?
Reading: {"value": 5700, "unit": "rpm"}
